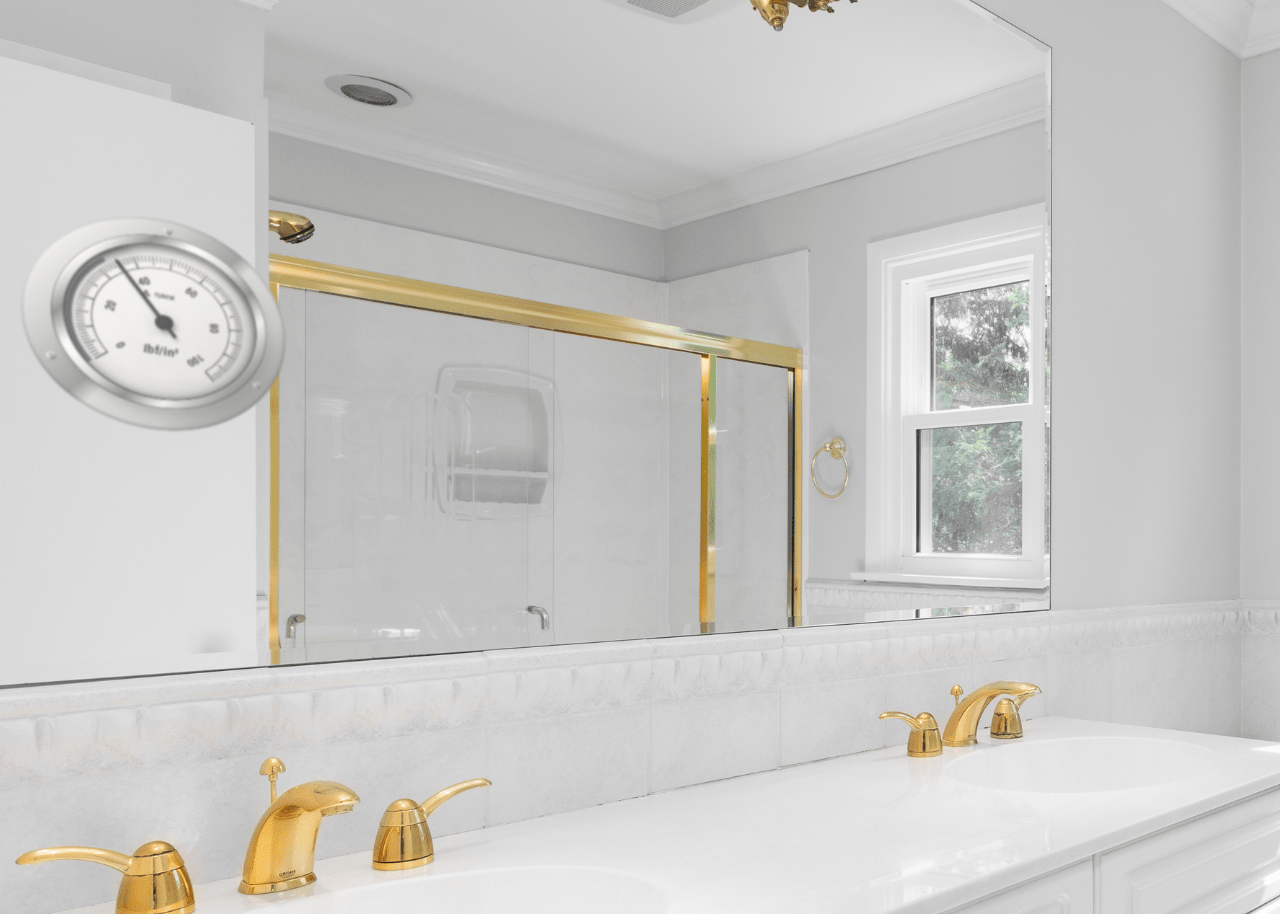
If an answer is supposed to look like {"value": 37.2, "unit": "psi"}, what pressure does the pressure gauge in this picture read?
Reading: {"value": 35, "unit": "psi"}
